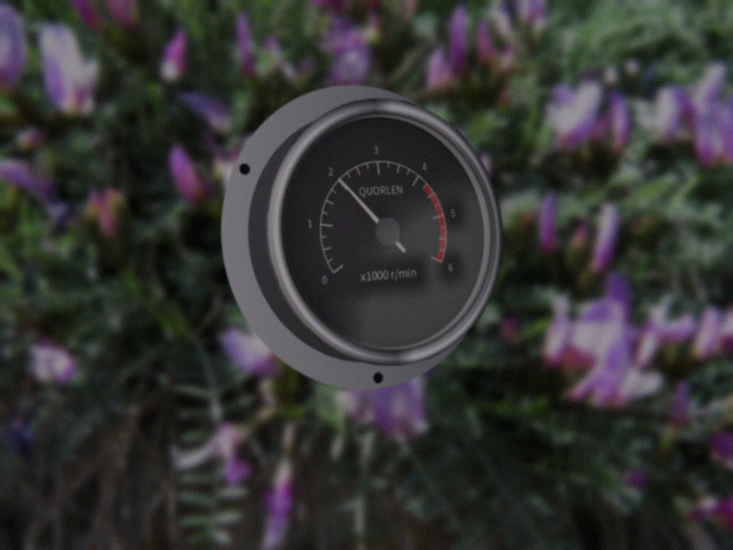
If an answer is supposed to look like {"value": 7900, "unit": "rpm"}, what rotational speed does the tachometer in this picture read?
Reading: {"value": 2000, "unit": "rpm"}
